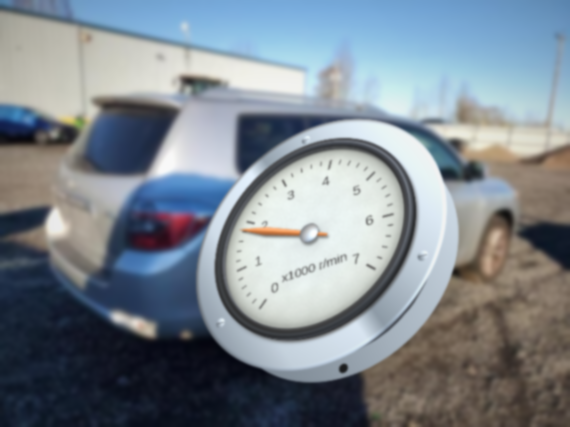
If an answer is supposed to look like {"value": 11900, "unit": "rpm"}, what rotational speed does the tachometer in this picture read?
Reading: {"value": 1800, "unit": "rpm"}
